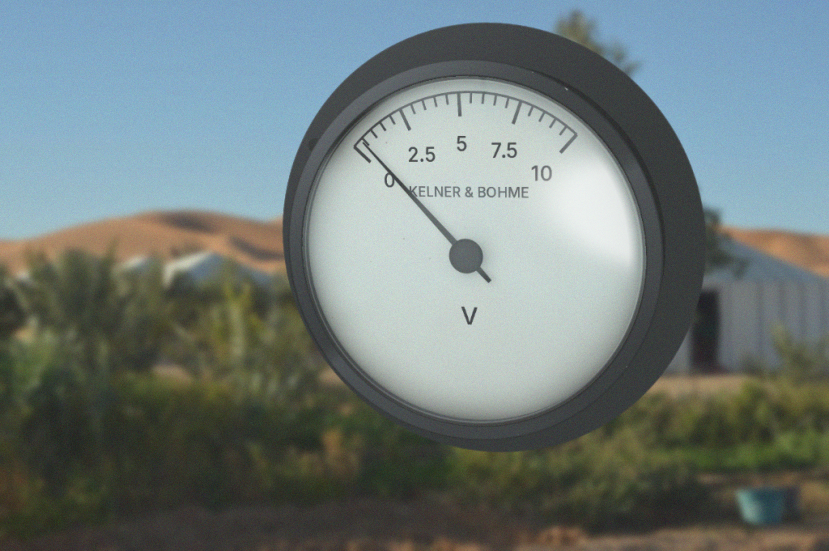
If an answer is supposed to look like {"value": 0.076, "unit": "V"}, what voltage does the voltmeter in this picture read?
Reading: {"value": 0.5, "unit": "V"}
